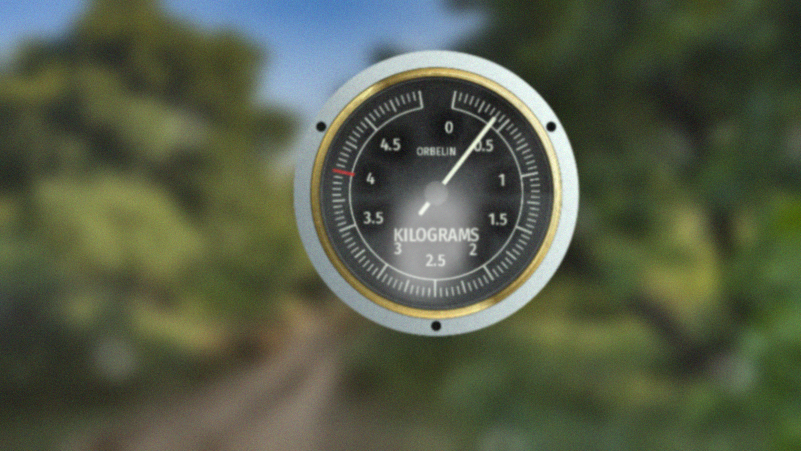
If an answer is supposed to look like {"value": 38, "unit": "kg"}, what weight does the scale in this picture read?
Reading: {"value": 0.4, "unit": "kg"}
